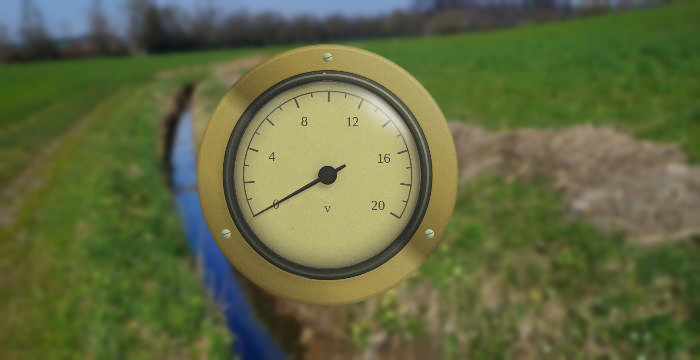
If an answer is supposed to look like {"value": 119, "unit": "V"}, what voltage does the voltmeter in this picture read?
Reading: {"value": 0, "unit": "V"}
